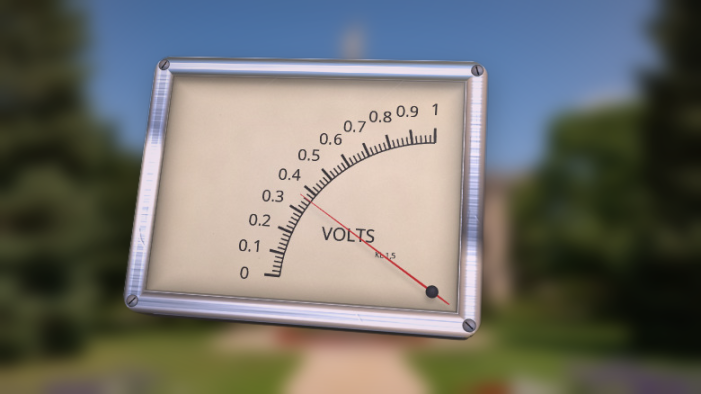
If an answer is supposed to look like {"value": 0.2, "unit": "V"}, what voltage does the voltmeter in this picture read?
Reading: {"value": 0.36, "unit": "V"}
